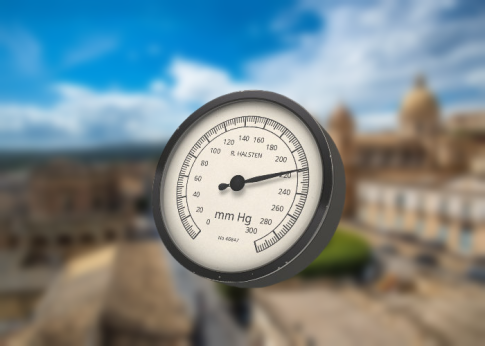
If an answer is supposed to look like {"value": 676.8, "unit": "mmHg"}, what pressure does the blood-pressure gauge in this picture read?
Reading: {"value": 220, "unit": "mmHg"}
